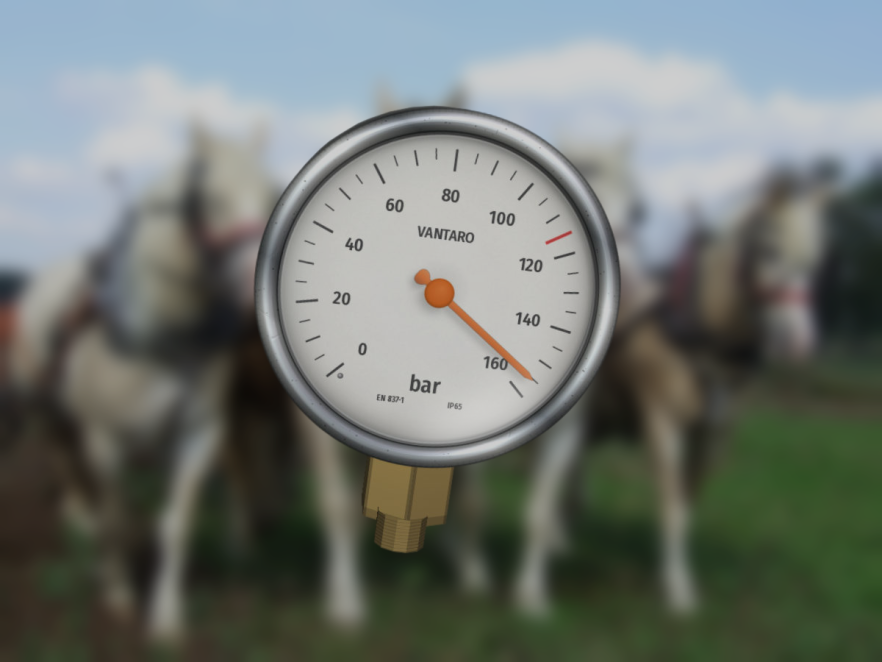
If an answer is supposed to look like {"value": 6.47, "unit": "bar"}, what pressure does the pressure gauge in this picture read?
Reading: {"value": 155, "unit": "bar"}
